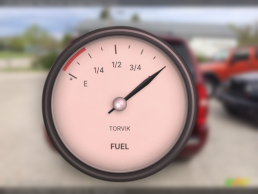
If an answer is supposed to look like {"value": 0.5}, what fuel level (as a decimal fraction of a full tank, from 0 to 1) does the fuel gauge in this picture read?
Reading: {"value": 1}
